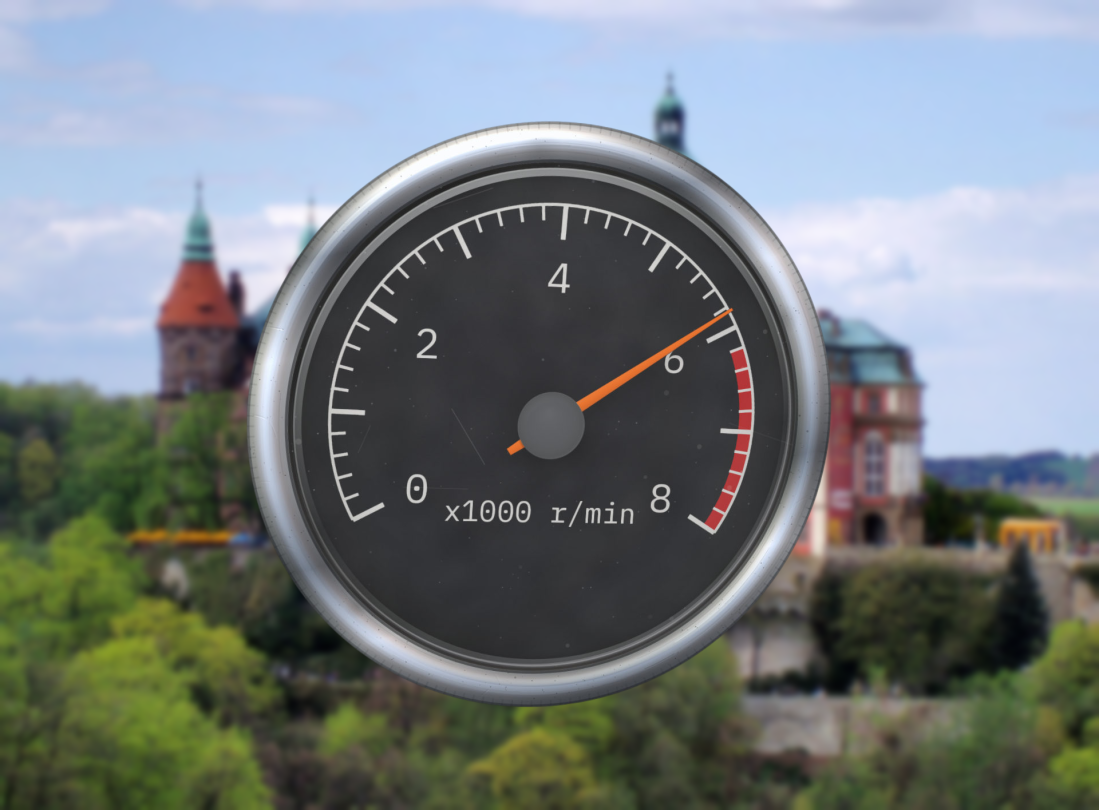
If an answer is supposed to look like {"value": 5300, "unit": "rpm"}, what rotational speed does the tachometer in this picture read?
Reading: {"value": 5800, "unit": "rpm"}
